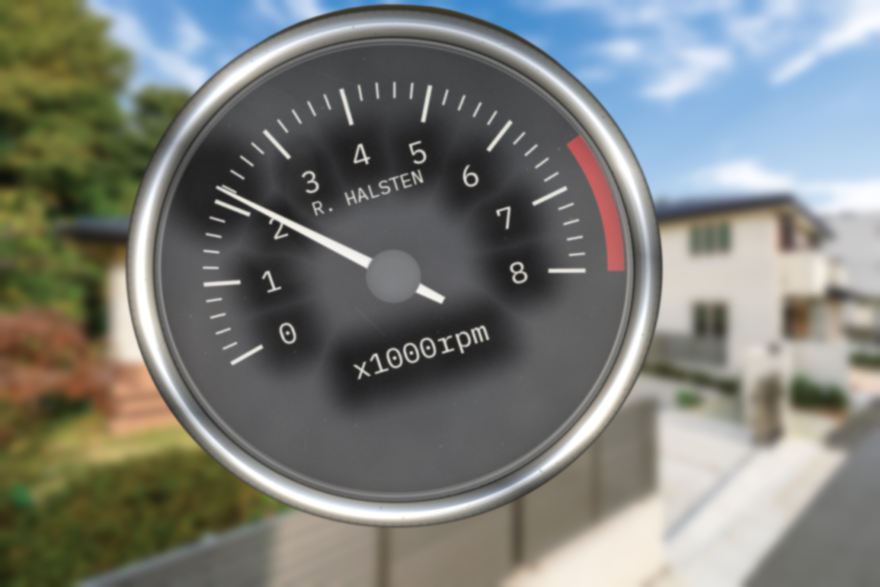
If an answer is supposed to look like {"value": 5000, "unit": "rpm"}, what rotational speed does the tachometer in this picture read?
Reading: {"value": 2200, "unit": "rpm"}
